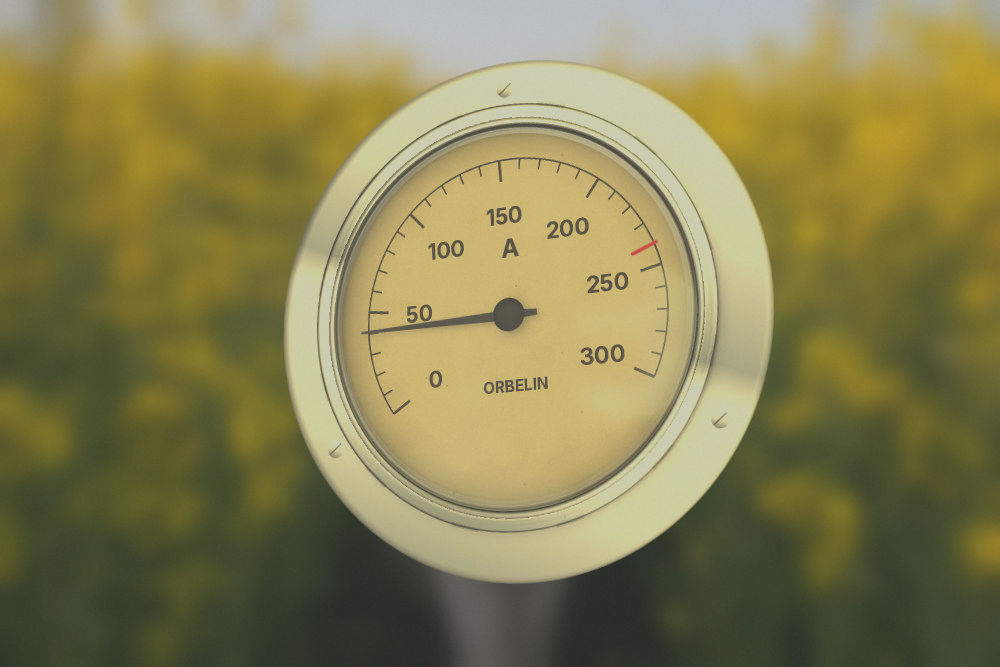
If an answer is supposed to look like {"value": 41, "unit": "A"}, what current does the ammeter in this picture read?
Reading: {"value": 40, "unit": "A"}
